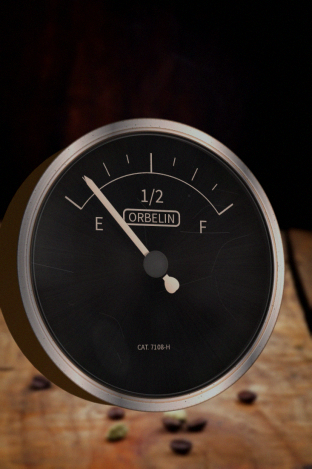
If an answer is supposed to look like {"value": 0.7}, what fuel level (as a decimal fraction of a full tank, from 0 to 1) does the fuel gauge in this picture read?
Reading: {"value": 0.125}
